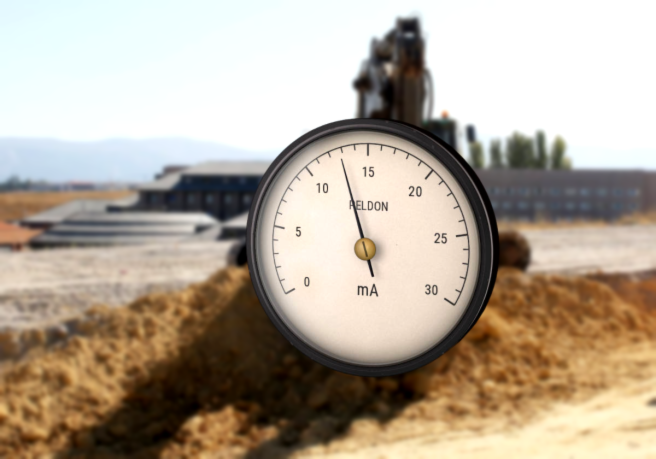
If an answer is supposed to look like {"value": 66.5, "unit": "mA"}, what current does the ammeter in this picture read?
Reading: {"value": 13, "unit": "mA"}
